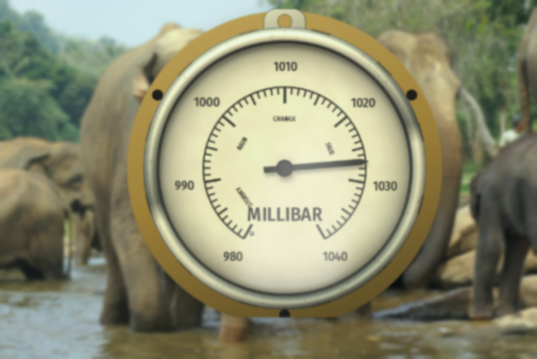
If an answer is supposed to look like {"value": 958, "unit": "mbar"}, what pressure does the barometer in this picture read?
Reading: {"value": 1027, "unit": "mbar"}
